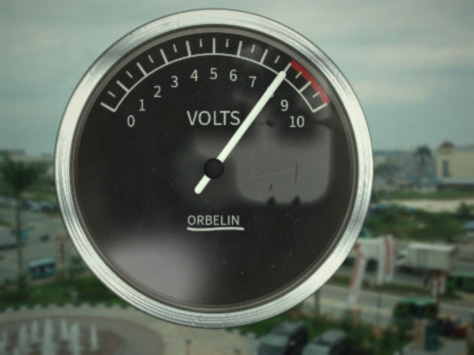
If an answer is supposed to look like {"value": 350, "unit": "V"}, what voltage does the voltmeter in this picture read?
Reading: {"value": 8, "unit": "V"}
